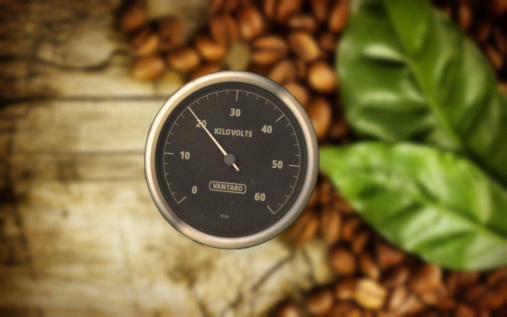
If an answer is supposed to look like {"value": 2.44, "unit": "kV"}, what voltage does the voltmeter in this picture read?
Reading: {"value": 20, "unit": "kV"}
